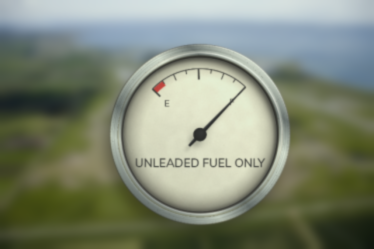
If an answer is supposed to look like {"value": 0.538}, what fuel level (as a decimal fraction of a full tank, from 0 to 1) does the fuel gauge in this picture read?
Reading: {"value": 1}
